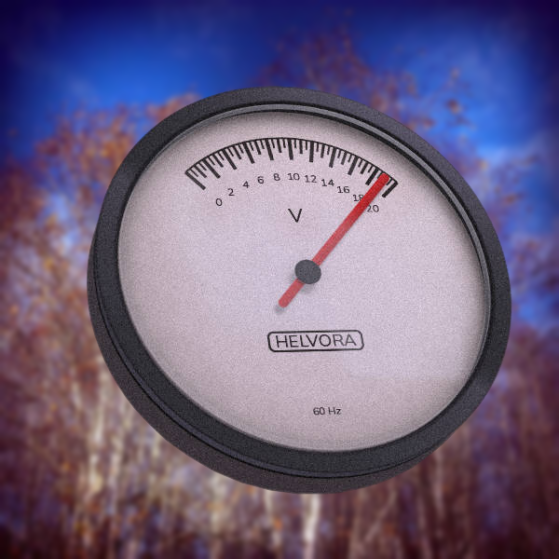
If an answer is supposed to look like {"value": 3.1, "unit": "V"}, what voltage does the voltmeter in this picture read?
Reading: {"value": 19, "unit": "V"}
